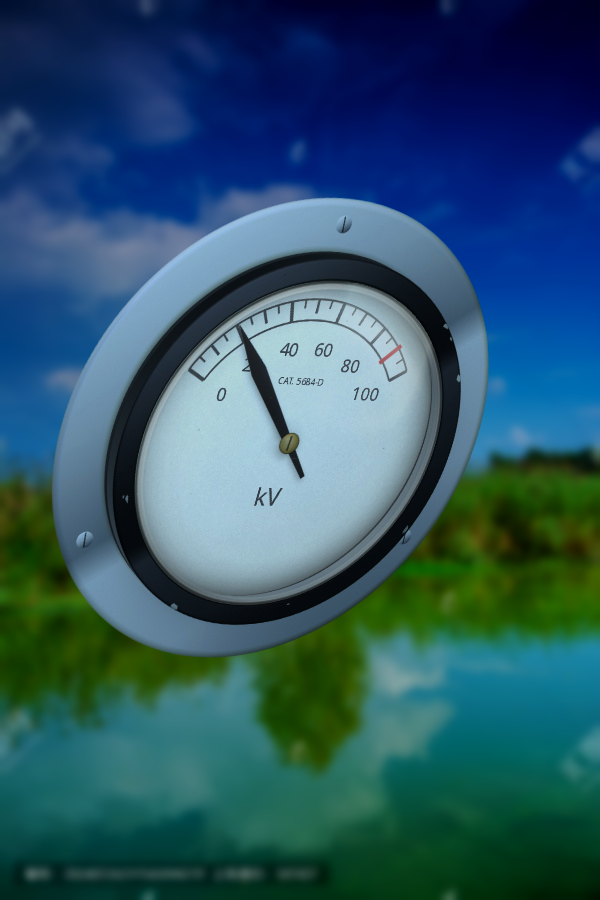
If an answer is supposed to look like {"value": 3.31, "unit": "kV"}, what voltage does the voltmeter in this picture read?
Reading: {"value": 20, "unit": "kV"}
